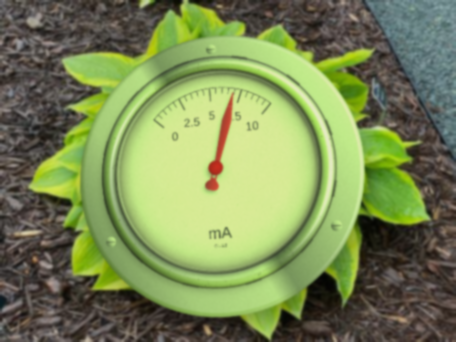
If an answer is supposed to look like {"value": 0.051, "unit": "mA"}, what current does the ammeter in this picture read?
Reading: {"value": 7, "unit": "mA"}
